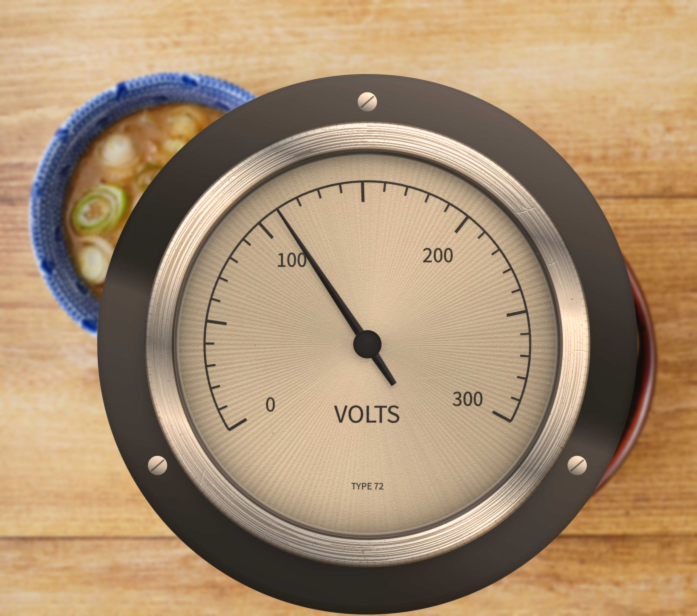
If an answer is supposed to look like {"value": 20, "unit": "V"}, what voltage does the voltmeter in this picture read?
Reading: {"value": 110, "unit": "V"}
